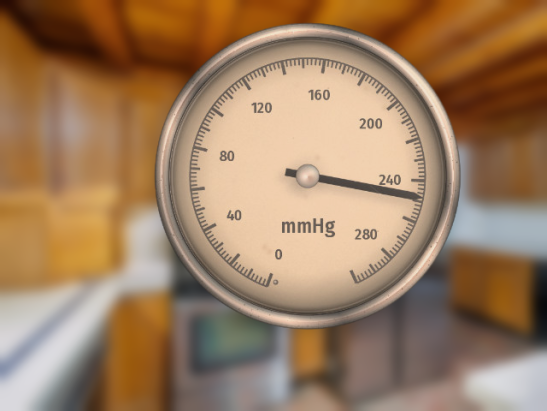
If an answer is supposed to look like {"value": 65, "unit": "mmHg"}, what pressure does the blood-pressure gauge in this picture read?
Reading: {"value": 248, "unit": "mmHg"}
